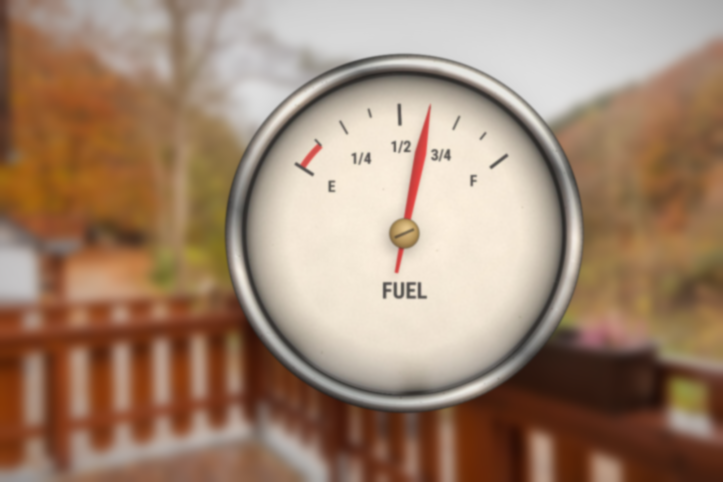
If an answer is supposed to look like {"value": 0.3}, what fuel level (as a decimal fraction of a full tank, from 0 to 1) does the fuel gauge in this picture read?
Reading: {"value": 0.625}
